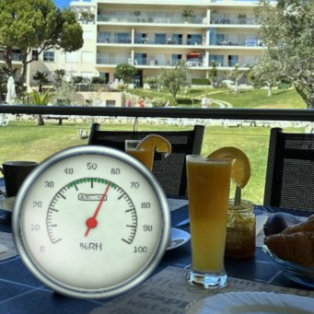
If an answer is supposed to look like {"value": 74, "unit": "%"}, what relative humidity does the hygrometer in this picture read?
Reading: {"value": 60, "unit": "%"}
